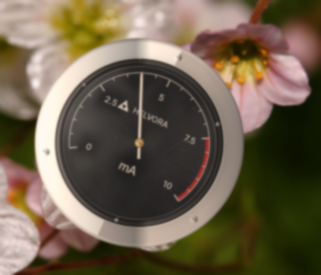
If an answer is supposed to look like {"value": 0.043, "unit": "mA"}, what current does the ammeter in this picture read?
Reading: {"value": 4, "unit": "mA"}
